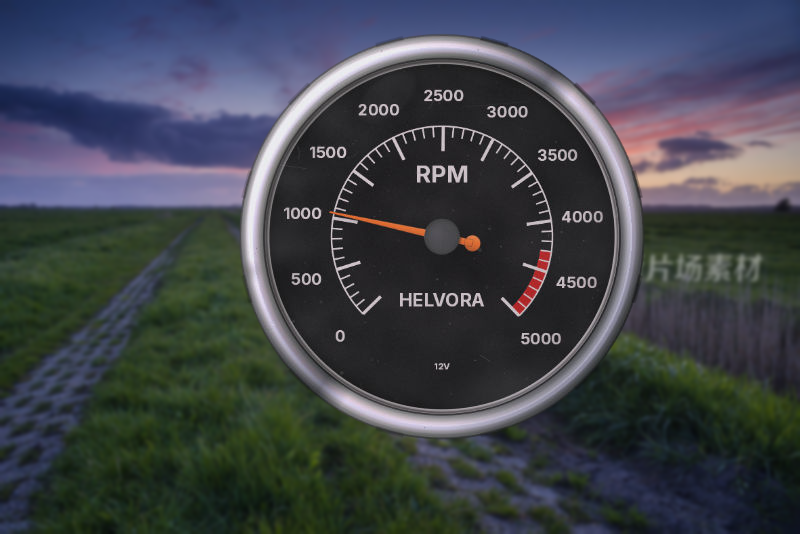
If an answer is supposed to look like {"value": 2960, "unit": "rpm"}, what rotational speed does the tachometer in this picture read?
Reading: {"value": 1050, "unit": "rpm"}
